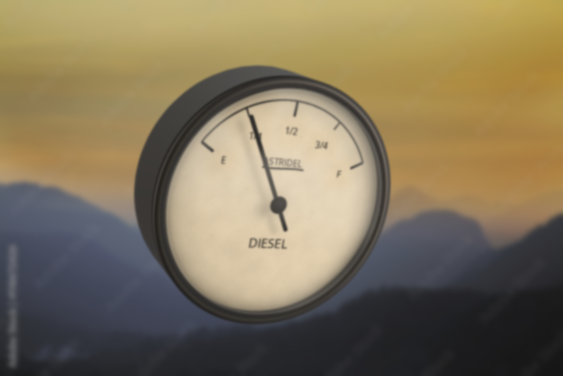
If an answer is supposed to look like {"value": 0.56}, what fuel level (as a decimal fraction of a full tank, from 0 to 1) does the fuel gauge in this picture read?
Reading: {"value": 0.25}
